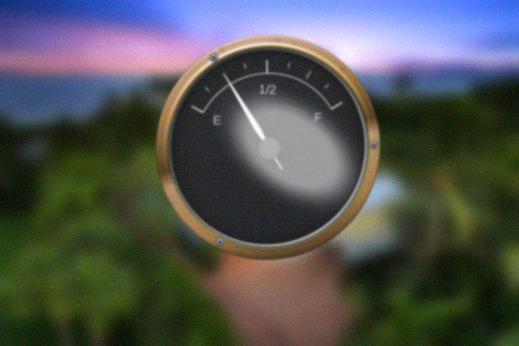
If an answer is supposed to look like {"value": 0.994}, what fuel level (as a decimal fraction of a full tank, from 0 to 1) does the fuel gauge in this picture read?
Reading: {"value": 0.25}
